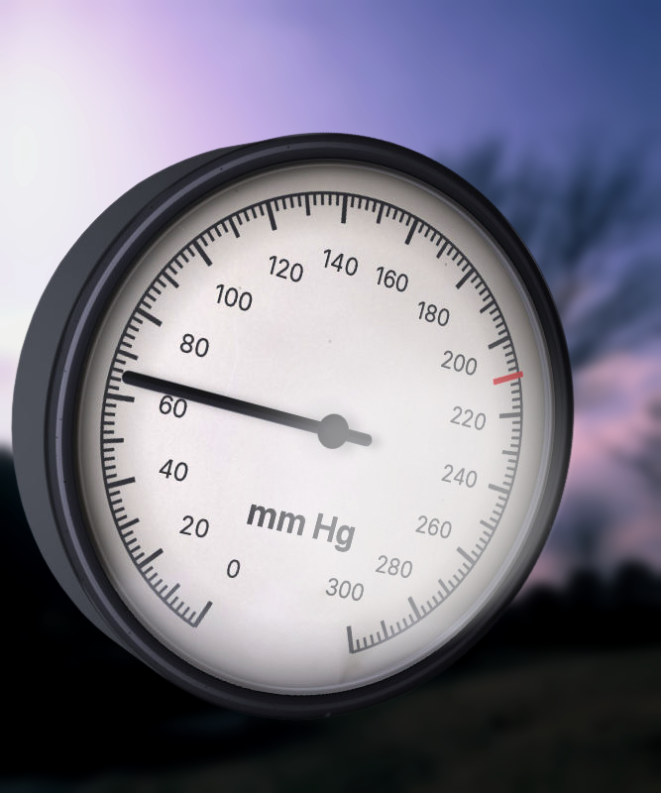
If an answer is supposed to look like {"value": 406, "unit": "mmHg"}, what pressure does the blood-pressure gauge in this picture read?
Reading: {"value": 65, "unit": "mmHg"}
